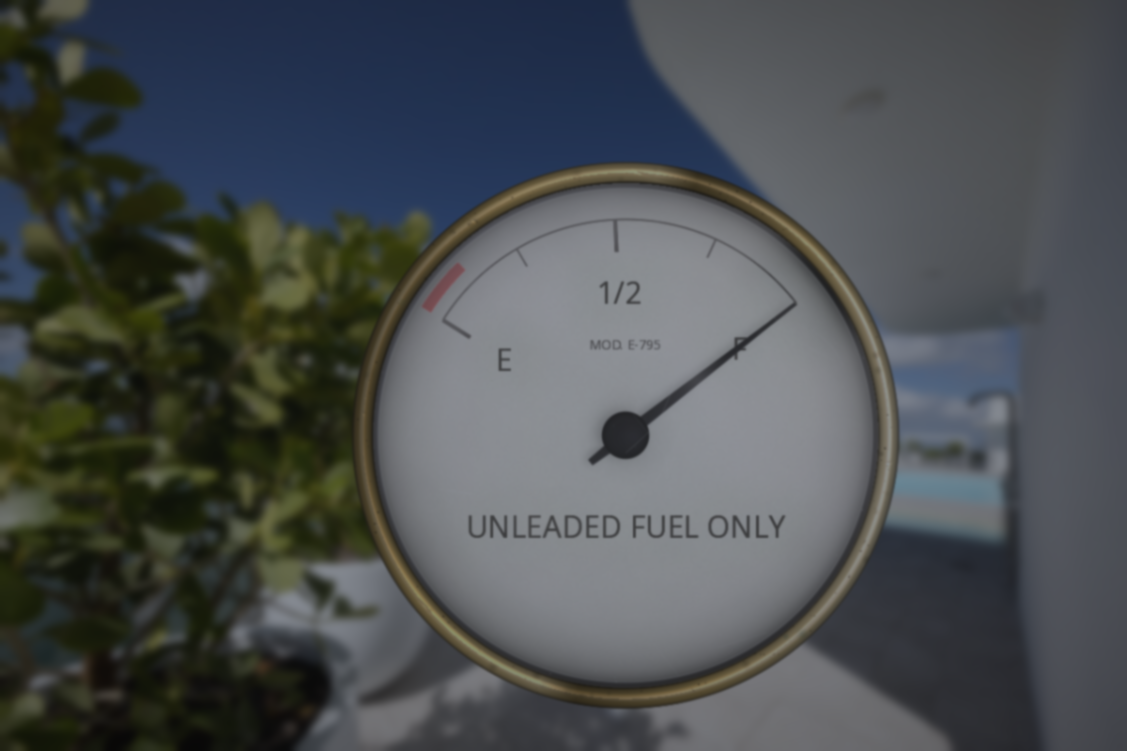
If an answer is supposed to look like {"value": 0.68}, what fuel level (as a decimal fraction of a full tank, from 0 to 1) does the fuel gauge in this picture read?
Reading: {"value": 1}
